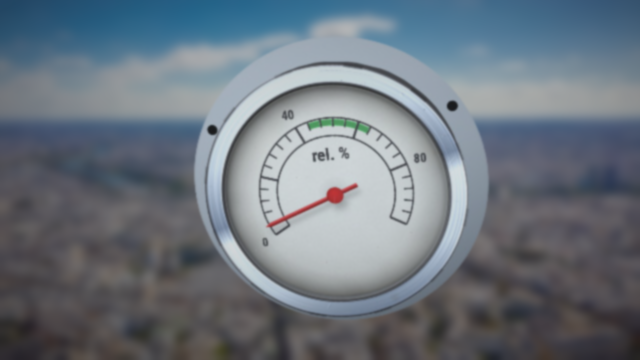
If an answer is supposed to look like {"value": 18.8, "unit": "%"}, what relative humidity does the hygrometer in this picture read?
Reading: {"value": 4, "unit": "%"}
